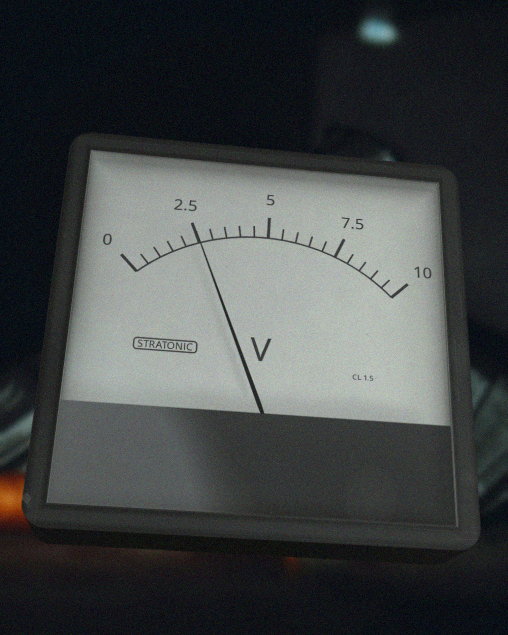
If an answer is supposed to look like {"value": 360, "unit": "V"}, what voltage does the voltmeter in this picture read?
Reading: {"value": 2.5, "unit": "V"}
